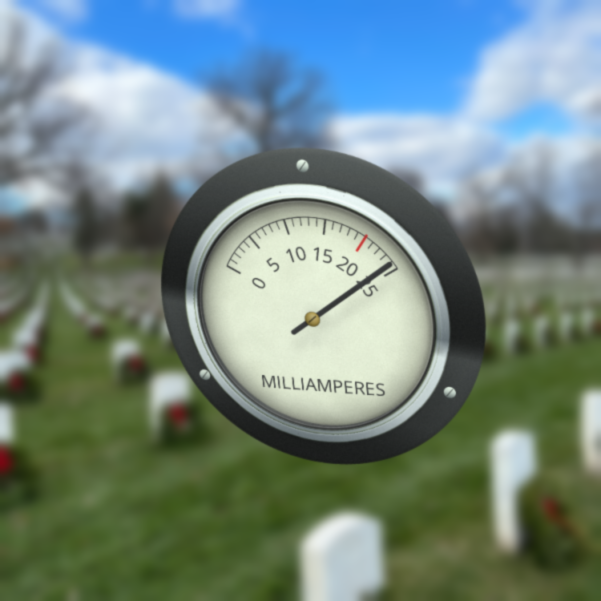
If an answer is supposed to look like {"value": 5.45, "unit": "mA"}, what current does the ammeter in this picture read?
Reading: {"value": 24, "unit": "mA"}
